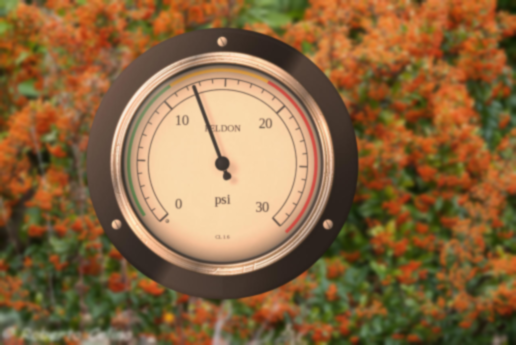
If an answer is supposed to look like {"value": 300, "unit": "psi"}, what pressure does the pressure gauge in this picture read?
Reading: {"value": 12.5, "unit": "psi"}
